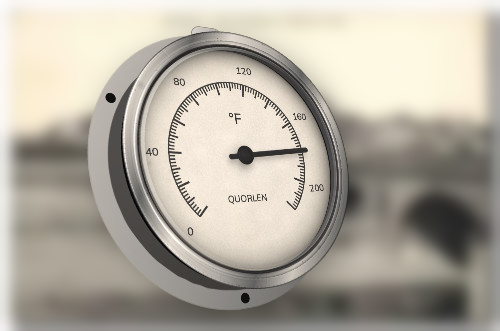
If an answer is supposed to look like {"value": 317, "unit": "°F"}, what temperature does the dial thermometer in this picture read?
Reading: {"value": 180, "unit": "°F"}
